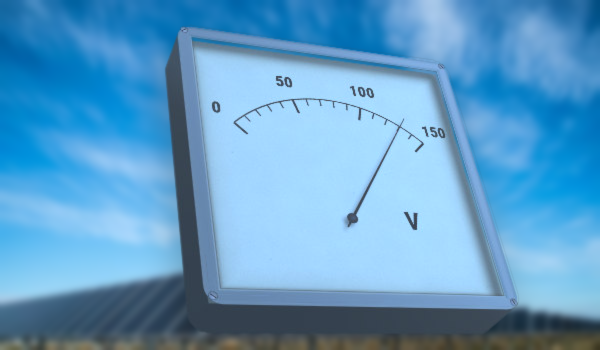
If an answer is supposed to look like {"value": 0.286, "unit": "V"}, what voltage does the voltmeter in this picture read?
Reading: {"value": 130, "unit": "V"}
